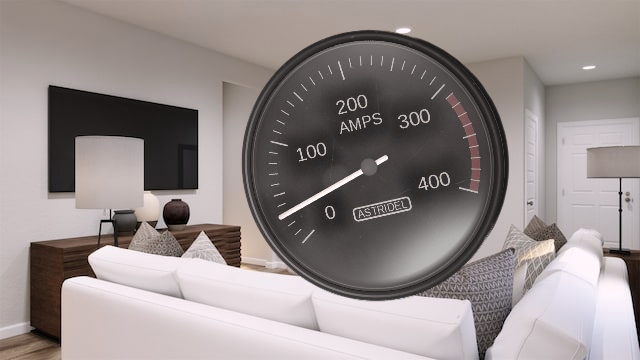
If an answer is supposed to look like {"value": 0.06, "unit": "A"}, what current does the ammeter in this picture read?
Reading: {"value": 30, "unit": "A"}
